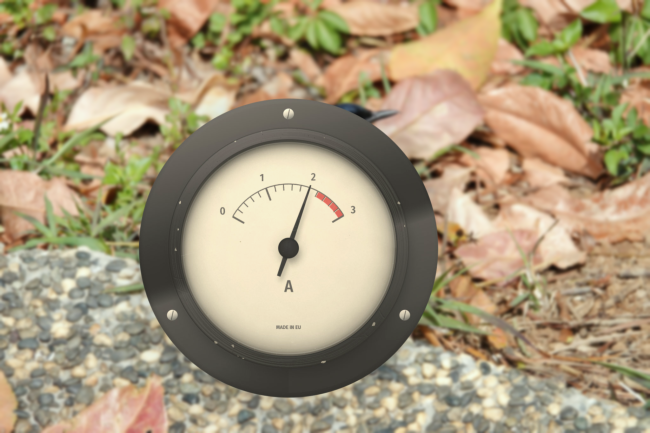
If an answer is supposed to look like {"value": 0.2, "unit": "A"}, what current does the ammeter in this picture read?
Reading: {"value": 2, "unit": "A"}
